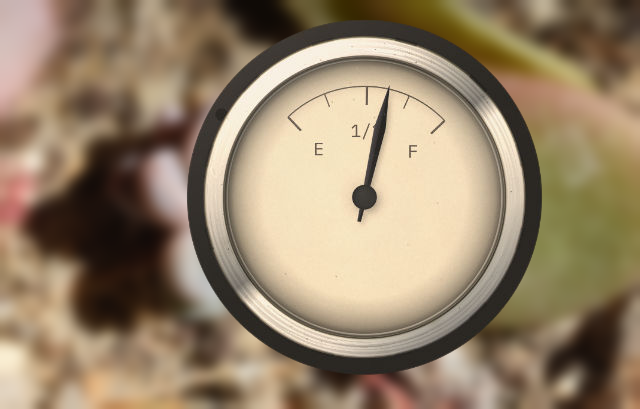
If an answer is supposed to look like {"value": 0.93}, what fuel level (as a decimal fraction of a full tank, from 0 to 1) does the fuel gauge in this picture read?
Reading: {"value": 0.625}
